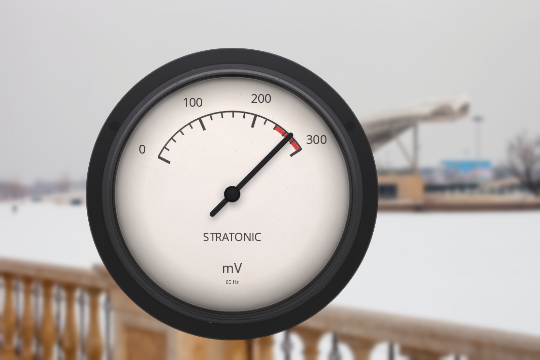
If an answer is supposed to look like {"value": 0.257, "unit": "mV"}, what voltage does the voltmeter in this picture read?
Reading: {"value": 270, "unit": "mV"}
